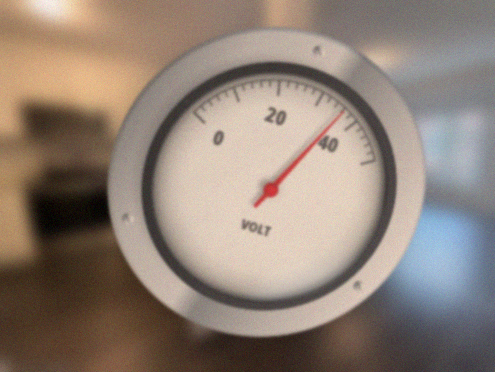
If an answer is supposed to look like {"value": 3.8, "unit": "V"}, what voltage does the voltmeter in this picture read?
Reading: {"value": 36, "unit": "V"}
